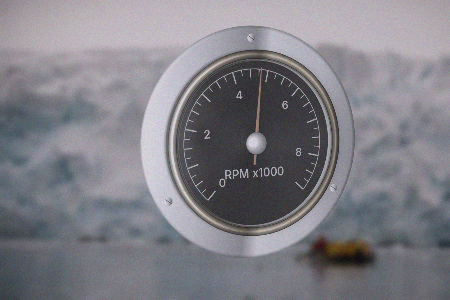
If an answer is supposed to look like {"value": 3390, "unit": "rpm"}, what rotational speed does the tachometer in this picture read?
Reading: {"value": 4750, "unit": "rpm"}
